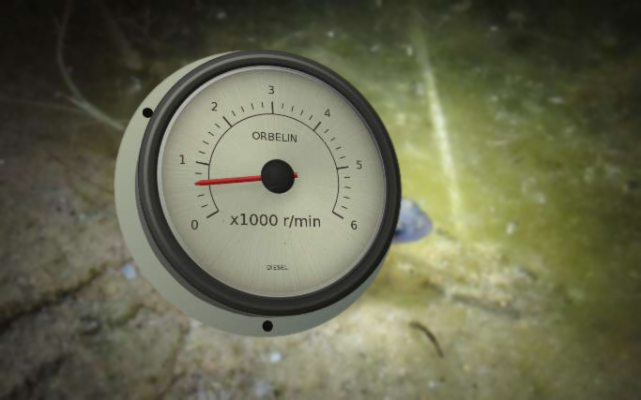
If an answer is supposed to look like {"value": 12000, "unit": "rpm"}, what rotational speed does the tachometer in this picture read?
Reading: {"value": 600, "unit": "rpm"}
